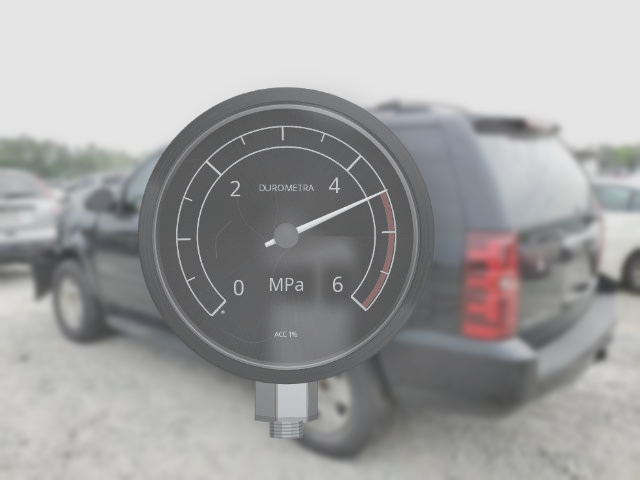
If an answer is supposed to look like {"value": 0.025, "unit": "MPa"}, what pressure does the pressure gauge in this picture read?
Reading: {"value": 4.5, "unit": "MPa"}
